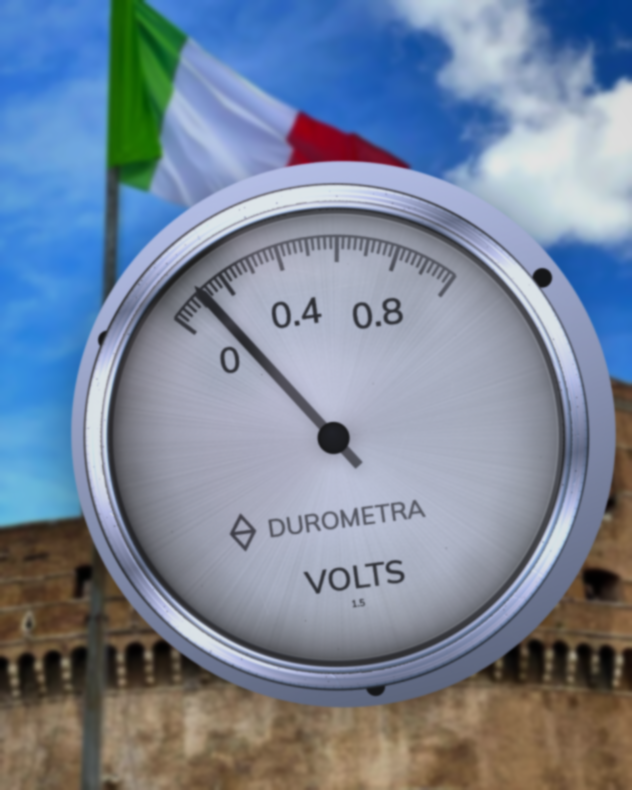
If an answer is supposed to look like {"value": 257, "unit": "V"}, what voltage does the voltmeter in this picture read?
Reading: {"value": 0.12, "unit": "V"}
